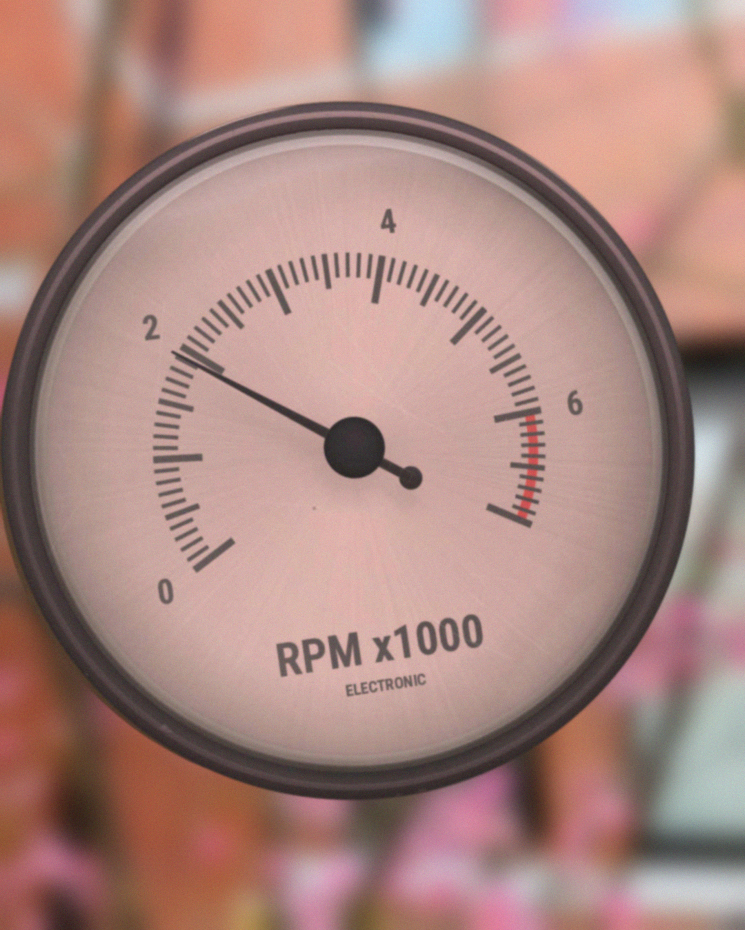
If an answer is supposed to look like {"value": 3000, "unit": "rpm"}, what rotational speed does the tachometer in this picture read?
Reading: {"value": 1900, "unit": "rpm"}
